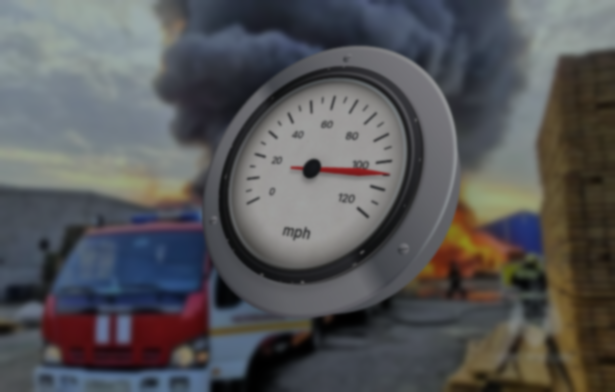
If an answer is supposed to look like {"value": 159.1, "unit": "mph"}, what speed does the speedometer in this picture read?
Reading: {"value": 105, "unit": "mph"}
